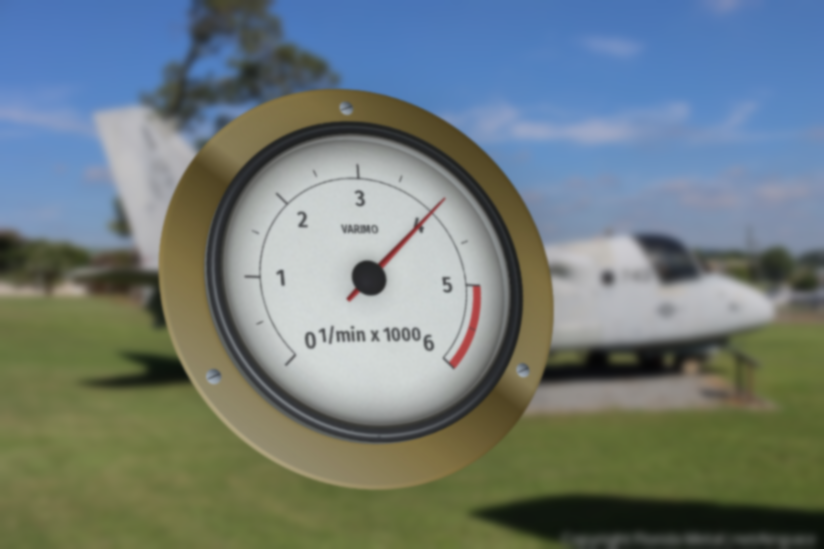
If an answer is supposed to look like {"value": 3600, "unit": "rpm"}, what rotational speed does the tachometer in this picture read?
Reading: {"value": 4000, "unit": "rpm"}
